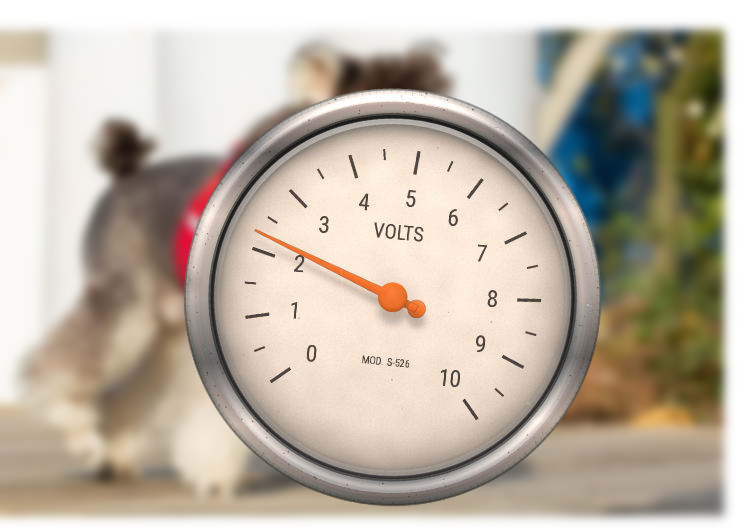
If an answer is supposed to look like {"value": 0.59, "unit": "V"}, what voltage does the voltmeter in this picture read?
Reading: {"value": 2.25, "unit": "V"}
